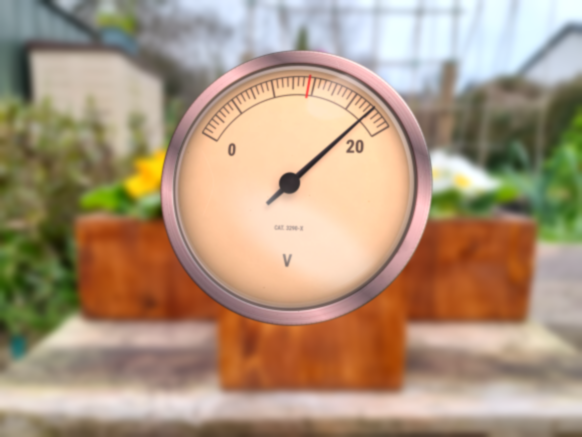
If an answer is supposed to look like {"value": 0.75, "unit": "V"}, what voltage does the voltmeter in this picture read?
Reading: {"value": 18, "unit": "V"}
